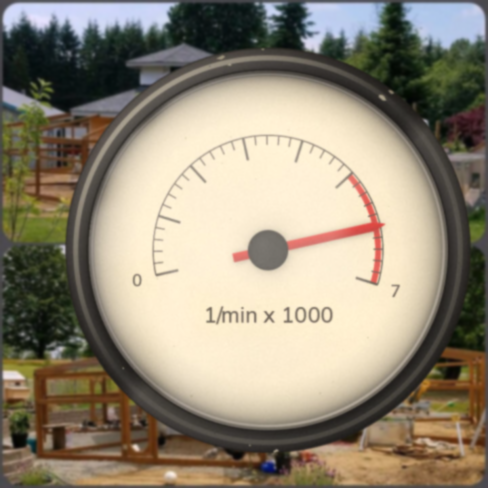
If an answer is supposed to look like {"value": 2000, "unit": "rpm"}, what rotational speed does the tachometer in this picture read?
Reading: {"value": 6000, "unit": "rpm"}
